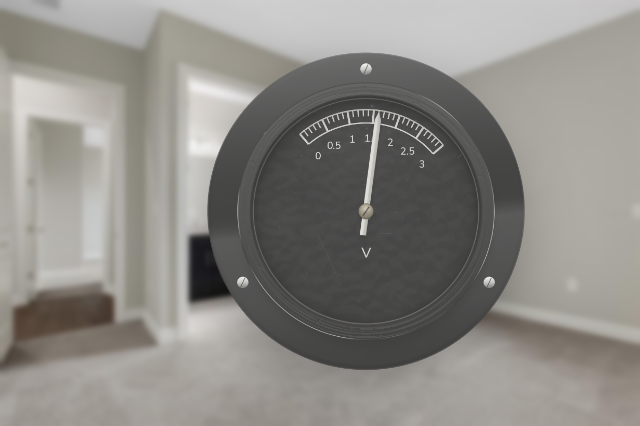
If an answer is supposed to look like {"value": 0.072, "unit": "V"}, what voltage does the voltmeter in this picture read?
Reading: {"value": 1.6, "unit": "V"}
